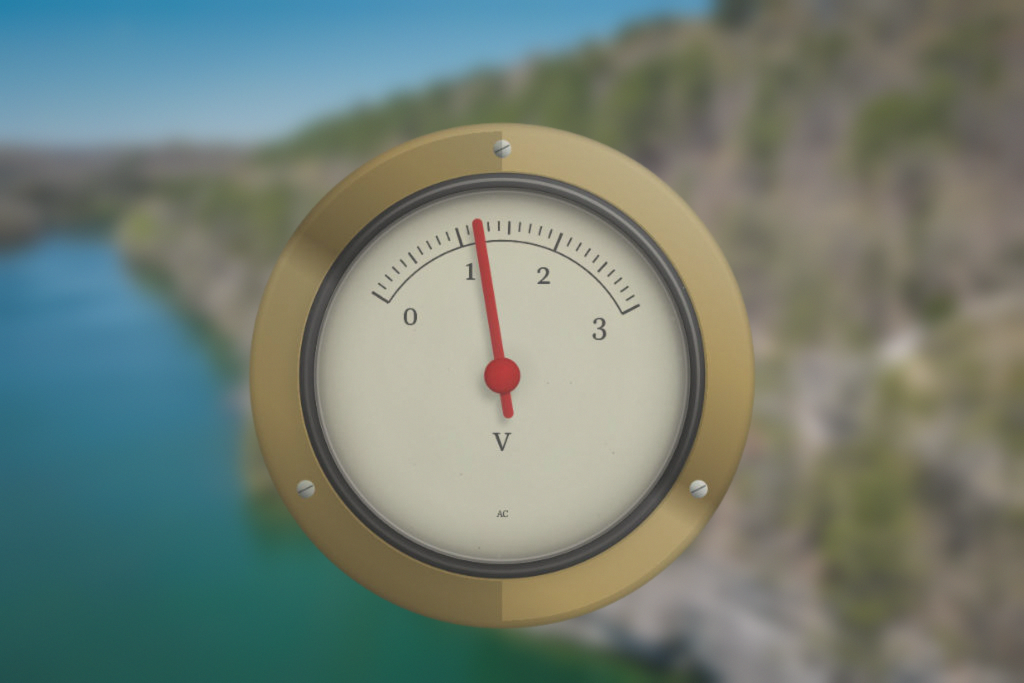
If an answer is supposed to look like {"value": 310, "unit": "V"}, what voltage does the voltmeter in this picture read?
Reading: {"value": 1.2, "unit": "V"}
